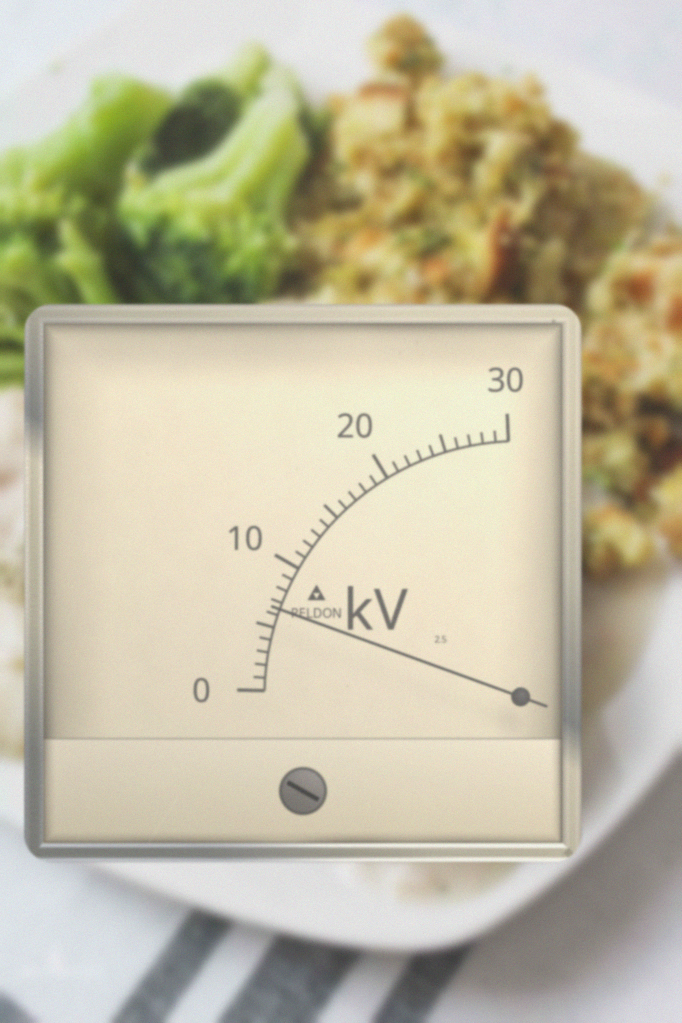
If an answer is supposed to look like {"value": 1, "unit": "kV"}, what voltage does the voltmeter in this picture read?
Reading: {"value": 6.5, "unit": "kV"}
